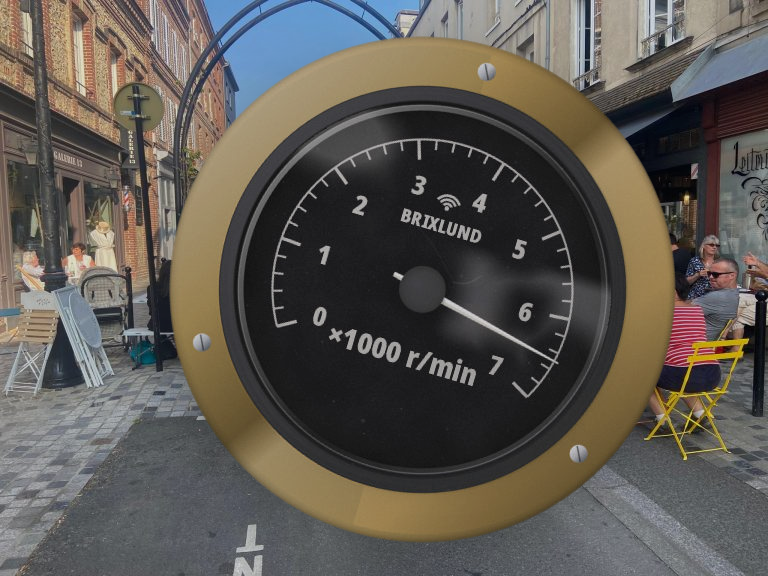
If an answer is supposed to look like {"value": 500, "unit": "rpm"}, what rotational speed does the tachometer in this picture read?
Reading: {"value": 6500, "unit": "rpm"}
